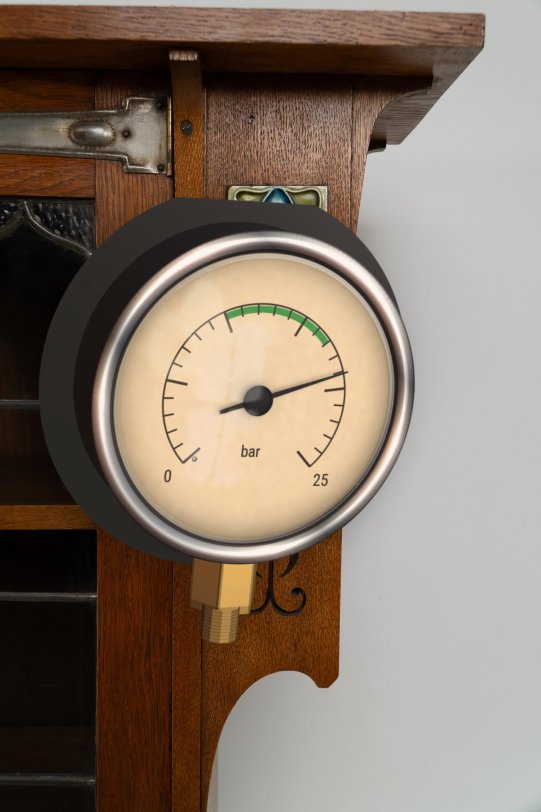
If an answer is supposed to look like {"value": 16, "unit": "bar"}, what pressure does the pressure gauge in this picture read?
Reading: {"value": 19, "unit": "bar"}
